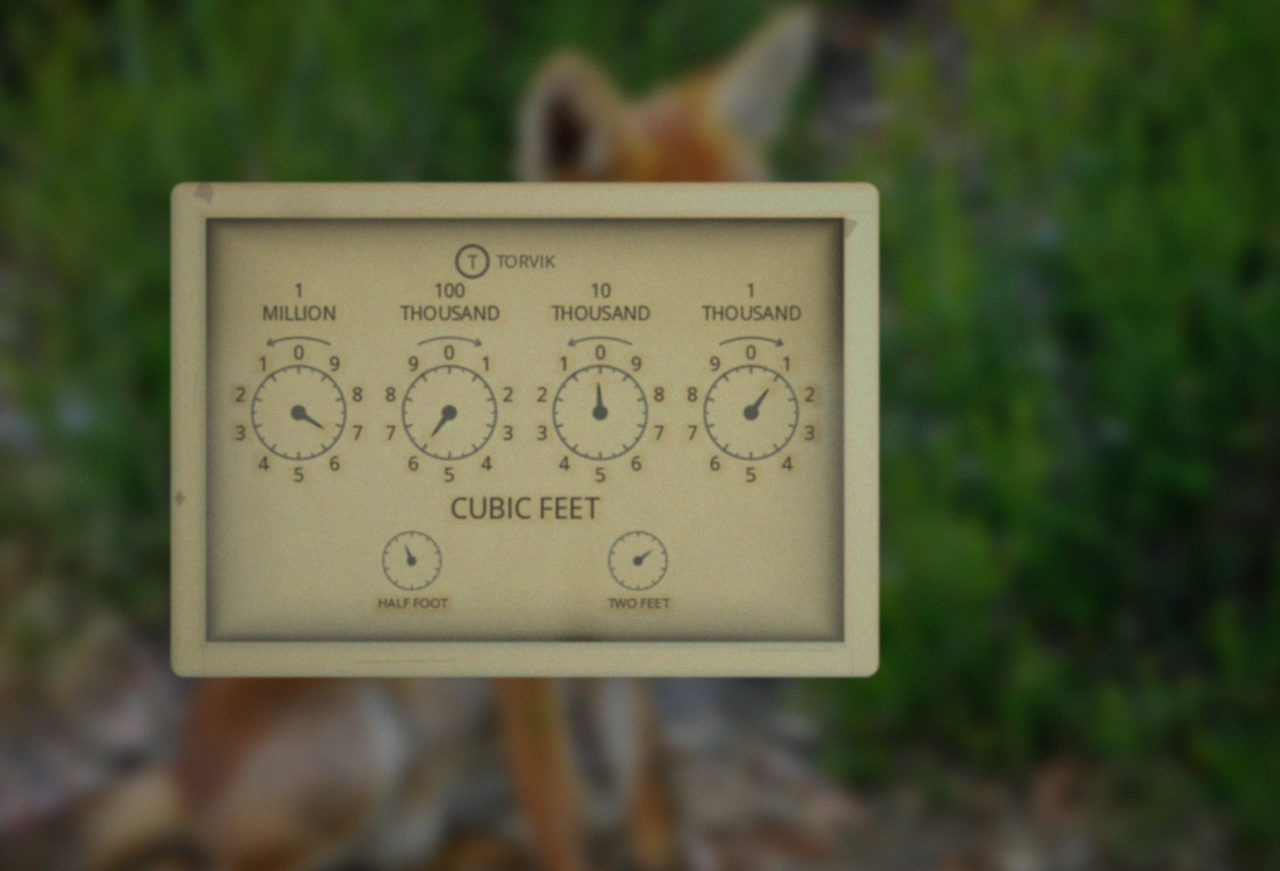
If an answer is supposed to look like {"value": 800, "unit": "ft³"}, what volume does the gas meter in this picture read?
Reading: {"value": 660100, "unit": "ft³"}
